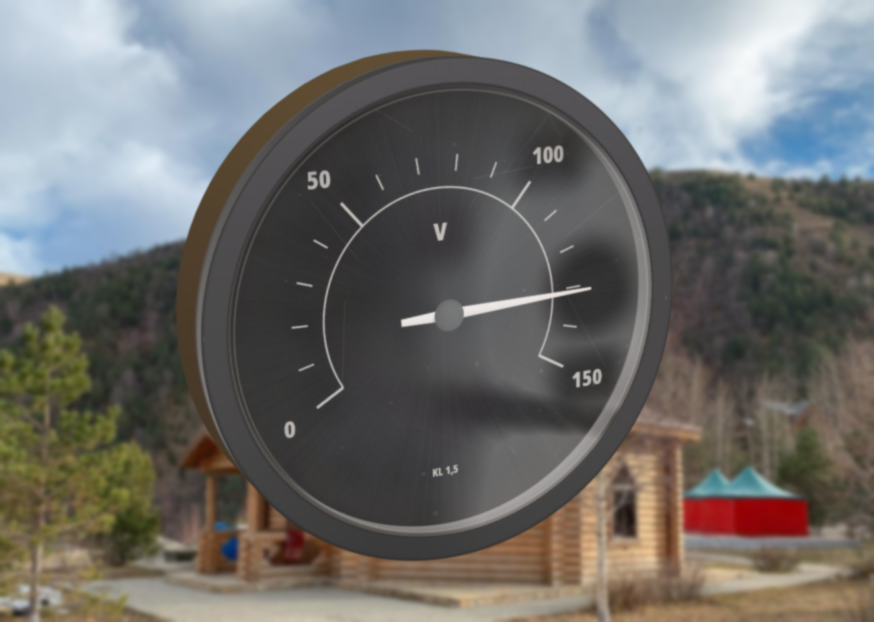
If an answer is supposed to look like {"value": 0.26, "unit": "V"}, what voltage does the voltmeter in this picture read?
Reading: {"value": 130, "unit": "V"}
